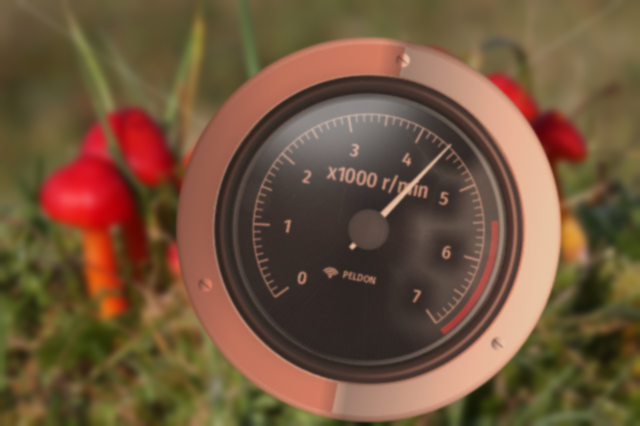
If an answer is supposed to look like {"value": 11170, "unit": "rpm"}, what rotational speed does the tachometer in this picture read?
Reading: {"value": 4400, "unit": "rpm"}
